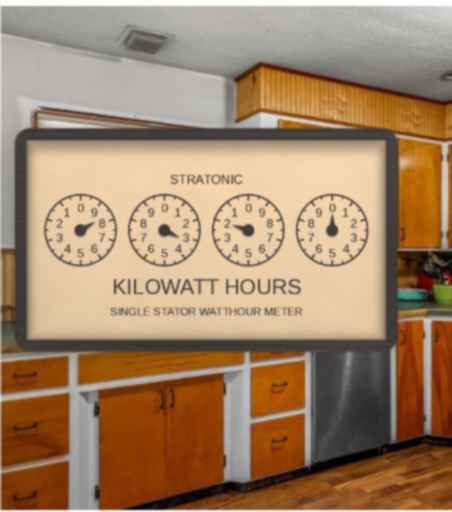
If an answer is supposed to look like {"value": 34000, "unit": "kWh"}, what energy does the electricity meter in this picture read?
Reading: {"value": 8320, "unit": "kWh"}
